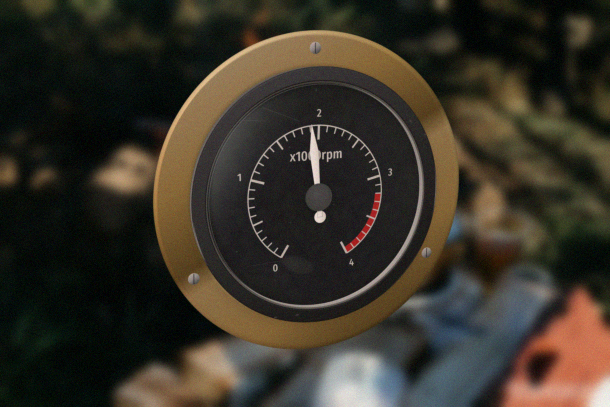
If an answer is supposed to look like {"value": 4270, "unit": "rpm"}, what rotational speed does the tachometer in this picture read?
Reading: {"value": 1900, "unit": "rpm"}
